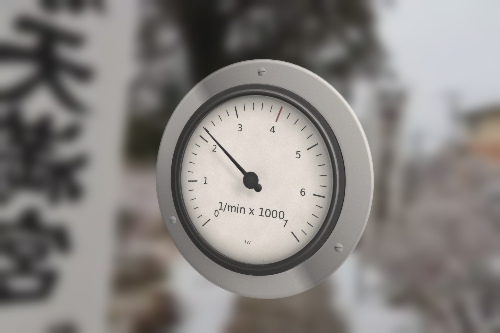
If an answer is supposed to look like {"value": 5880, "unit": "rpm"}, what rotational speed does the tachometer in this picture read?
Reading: {"value": 2200, "unit": "rpm"}
